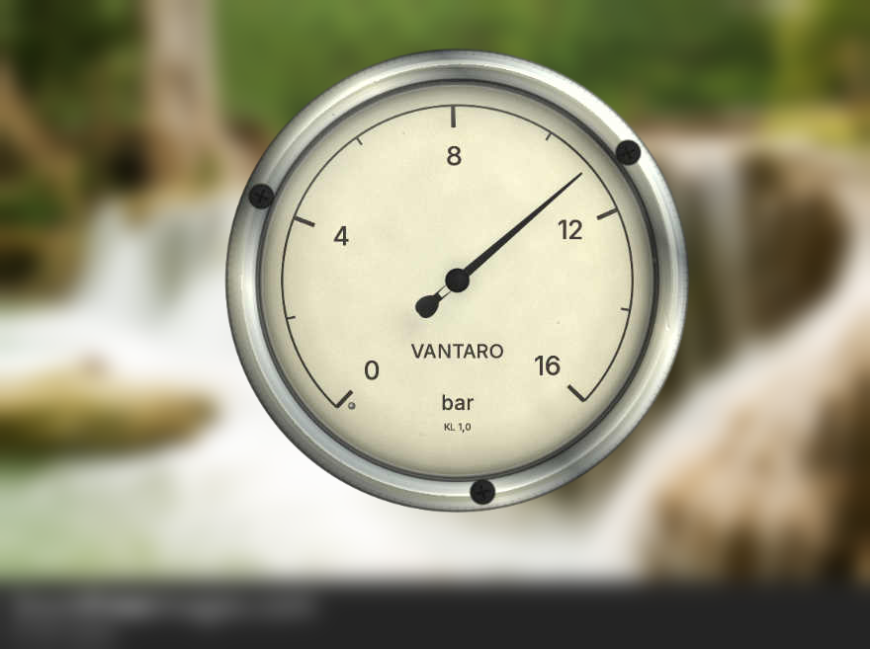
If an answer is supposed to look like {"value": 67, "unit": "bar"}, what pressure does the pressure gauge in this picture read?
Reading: {"value": 11, "unit": "bar"}
